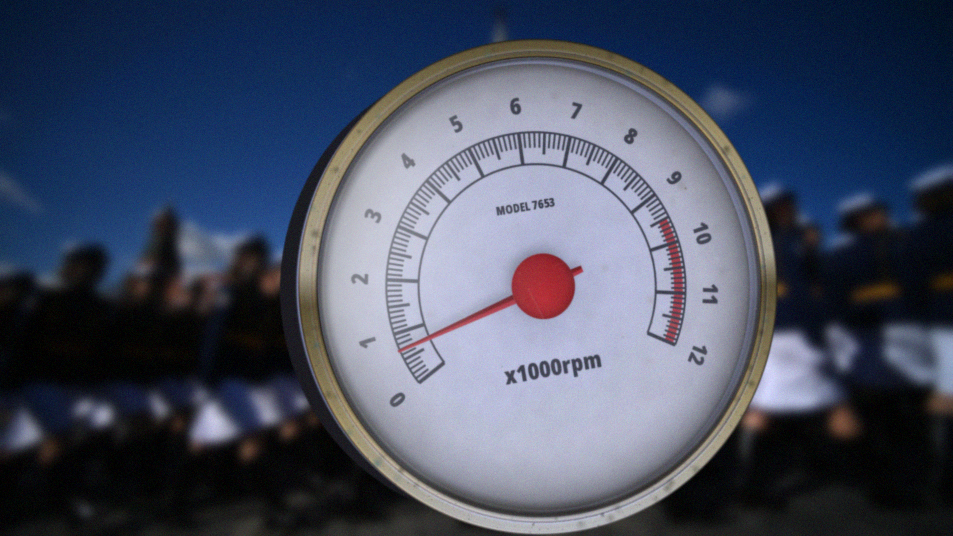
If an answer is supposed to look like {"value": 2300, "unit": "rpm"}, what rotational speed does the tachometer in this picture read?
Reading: {"value": 700, "unit": "rpm"}
